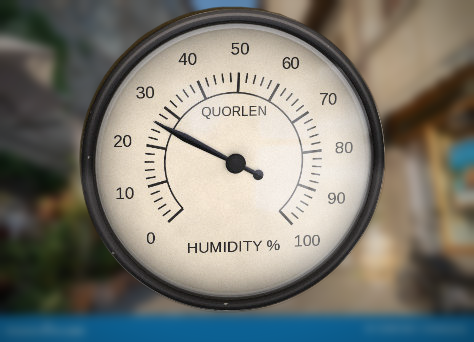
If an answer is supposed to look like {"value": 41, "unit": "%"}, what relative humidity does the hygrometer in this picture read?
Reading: {"value": 26, "unit": "%"}
